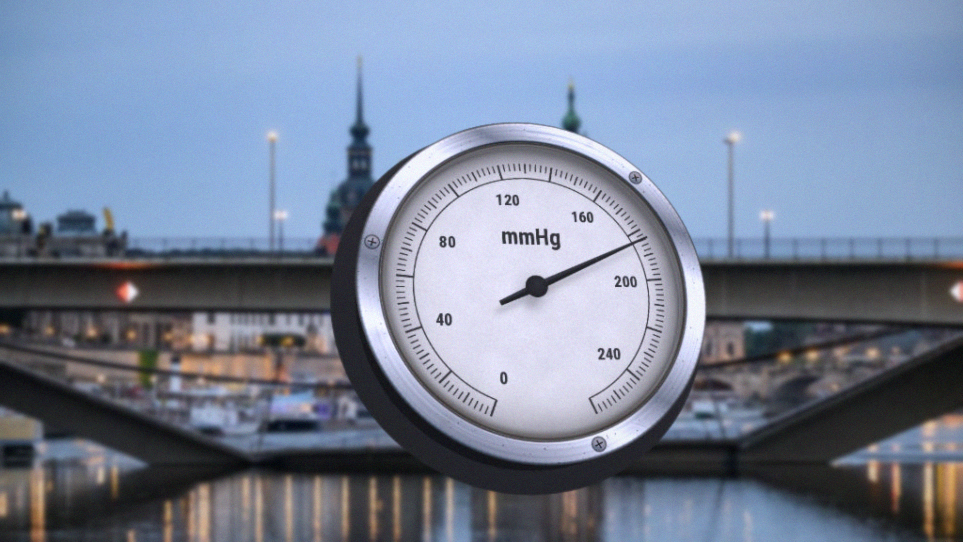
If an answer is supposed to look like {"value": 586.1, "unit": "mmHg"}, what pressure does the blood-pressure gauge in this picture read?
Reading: {"value": 184, "unit": "mmHg"}
